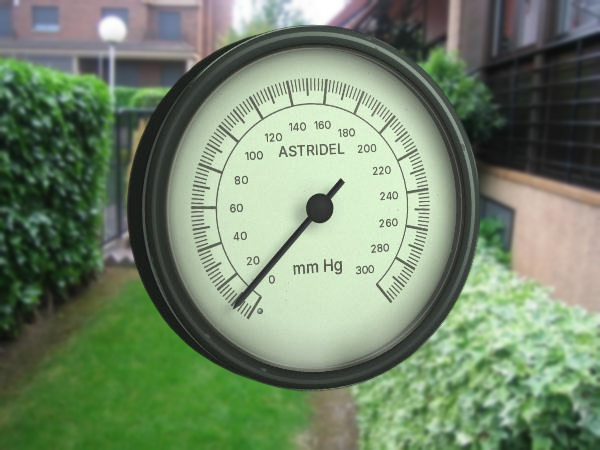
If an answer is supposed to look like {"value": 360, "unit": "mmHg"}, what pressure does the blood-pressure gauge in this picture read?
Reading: {"value": 10, "unit": "mmHg"}
